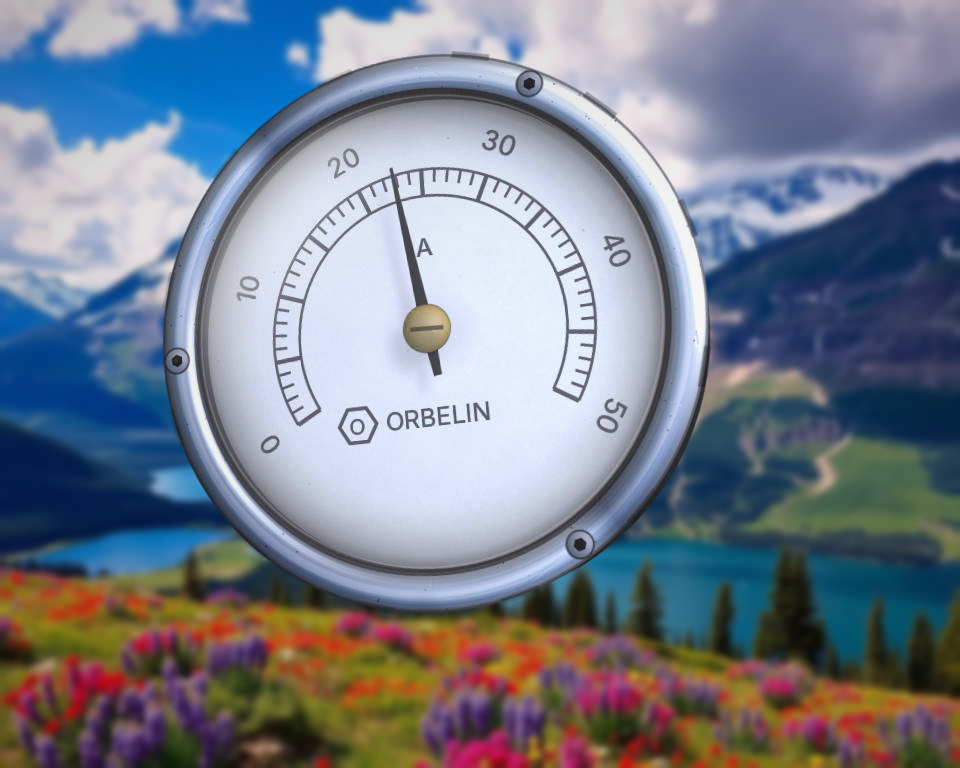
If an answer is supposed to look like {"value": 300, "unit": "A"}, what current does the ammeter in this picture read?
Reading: {"value": 23, "unit": "A"}
